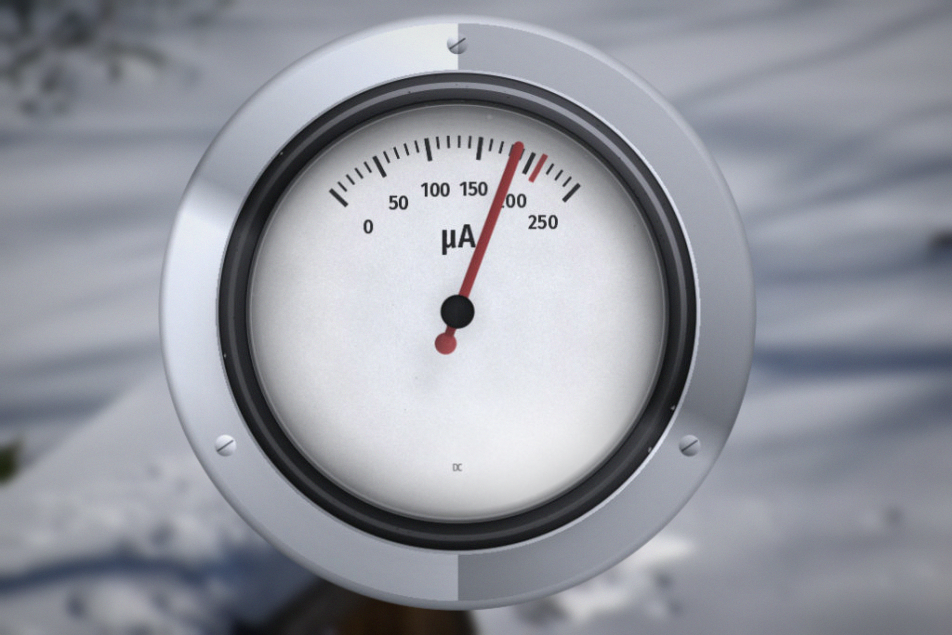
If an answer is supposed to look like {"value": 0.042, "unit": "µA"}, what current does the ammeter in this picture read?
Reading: {"value": 185, "unit": "µA"}
